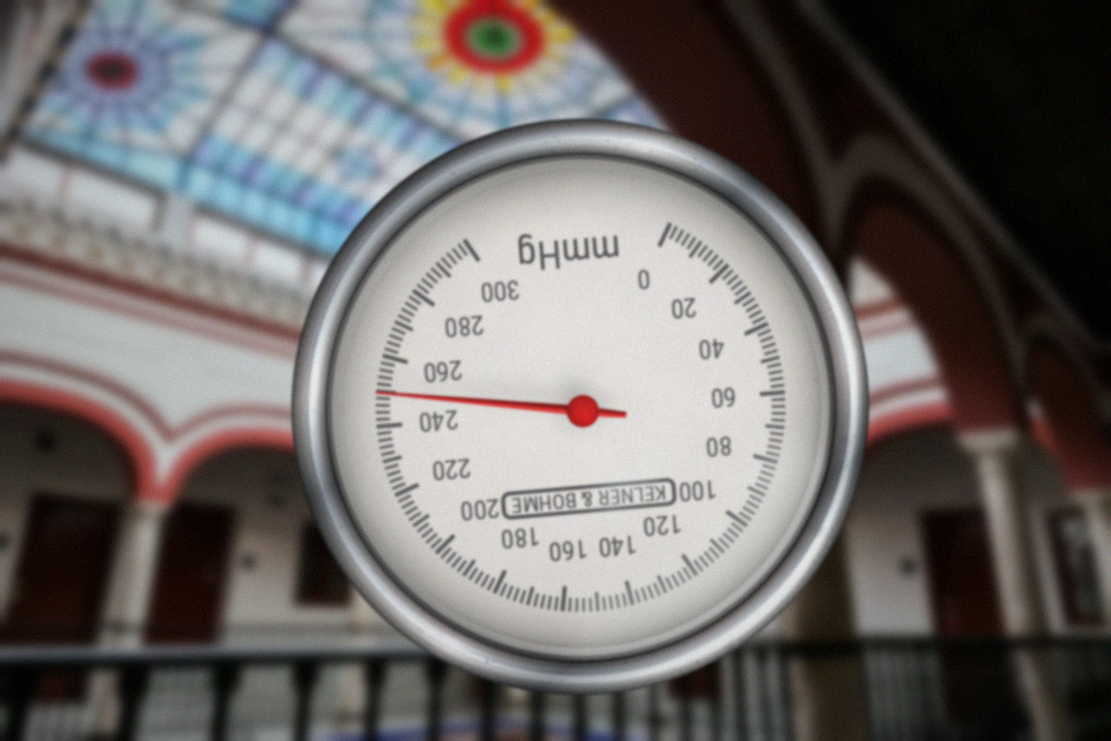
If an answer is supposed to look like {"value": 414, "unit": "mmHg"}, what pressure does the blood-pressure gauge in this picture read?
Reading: {"value": 250, "unit": "mmHg"}
